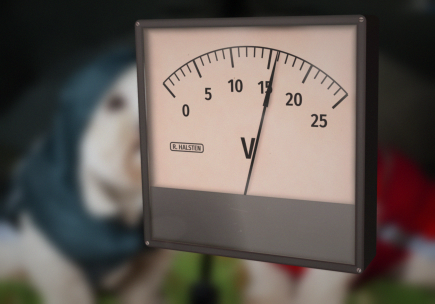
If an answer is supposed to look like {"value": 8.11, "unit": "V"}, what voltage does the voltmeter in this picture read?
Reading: {"value": 16, "unit": "V"}
